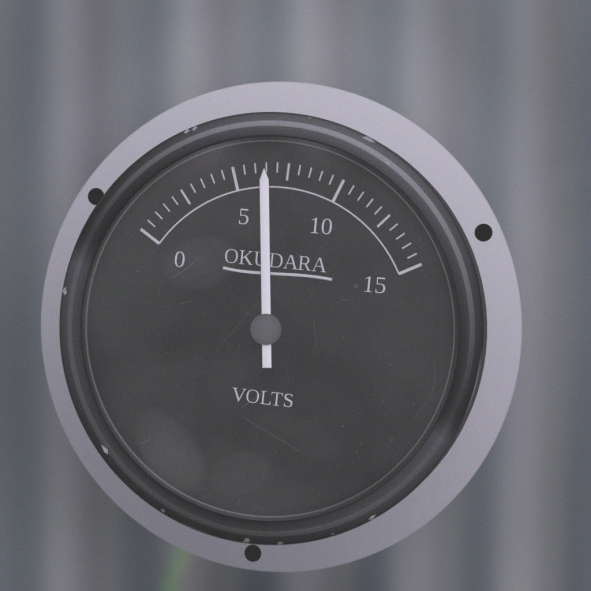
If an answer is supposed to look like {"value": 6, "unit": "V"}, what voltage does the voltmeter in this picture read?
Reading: {"value": 6.5, "unit": "V"}
